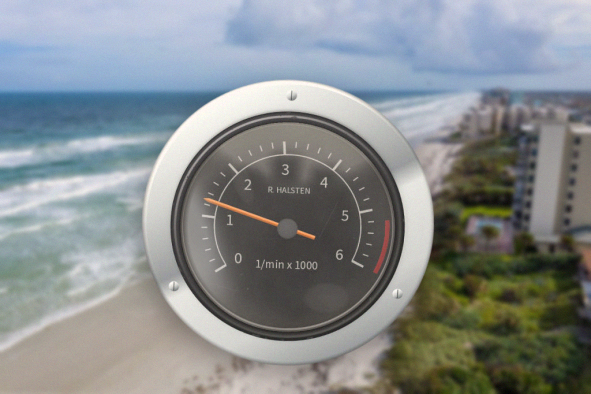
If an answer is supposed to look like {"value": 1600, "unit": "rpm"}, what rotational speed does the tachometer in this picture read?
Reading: {"value": 1300, "unit": "rpm"}
